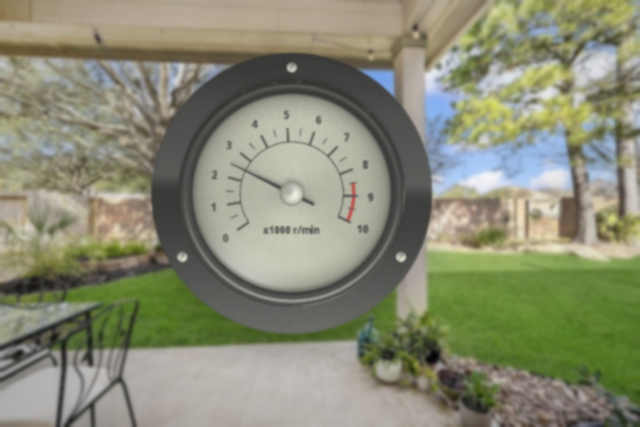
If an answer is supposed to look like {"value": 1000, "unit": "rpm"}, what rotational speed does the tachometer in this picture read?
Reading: {"value": 2500, "unit": "rpm"}
